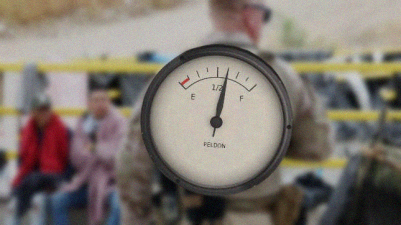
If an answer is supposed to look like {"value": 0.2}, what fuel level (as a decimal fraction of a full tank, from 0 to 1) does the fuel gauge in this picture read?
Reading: {"value": 0.625}
